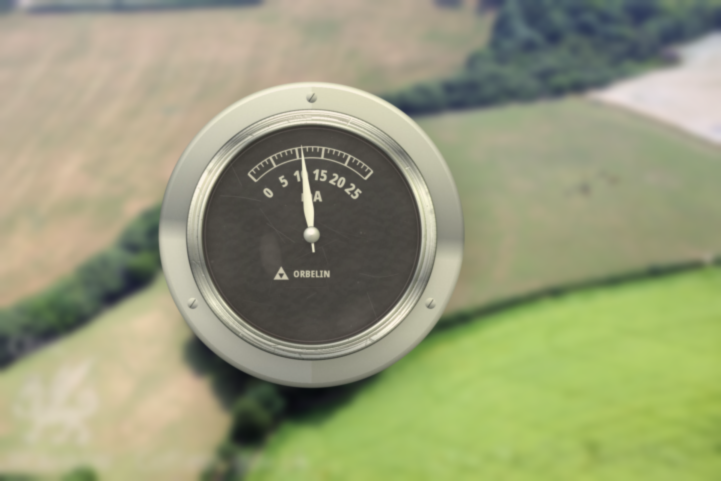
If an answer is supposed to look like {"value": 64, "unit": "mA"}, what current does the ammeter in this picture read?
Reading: {"value": 11, "unit": "mA"}
